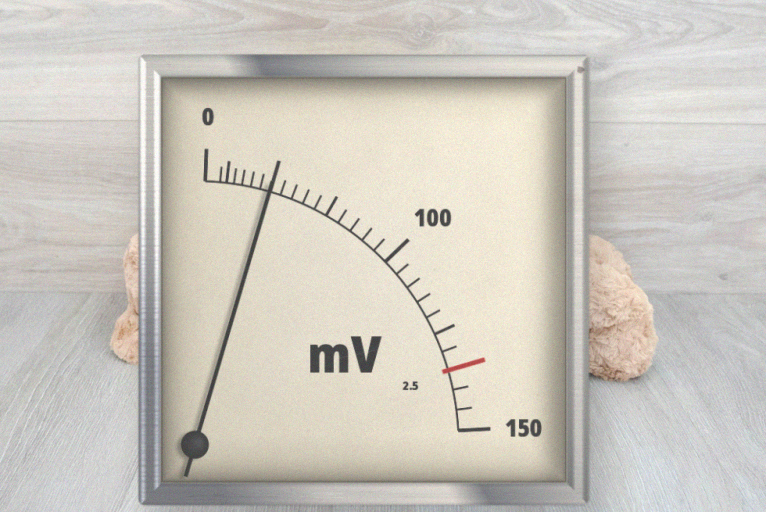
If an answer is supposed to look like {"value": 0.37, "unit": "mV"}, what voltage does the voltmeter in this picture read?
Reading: {"value": 50, "unit": "mV"}
